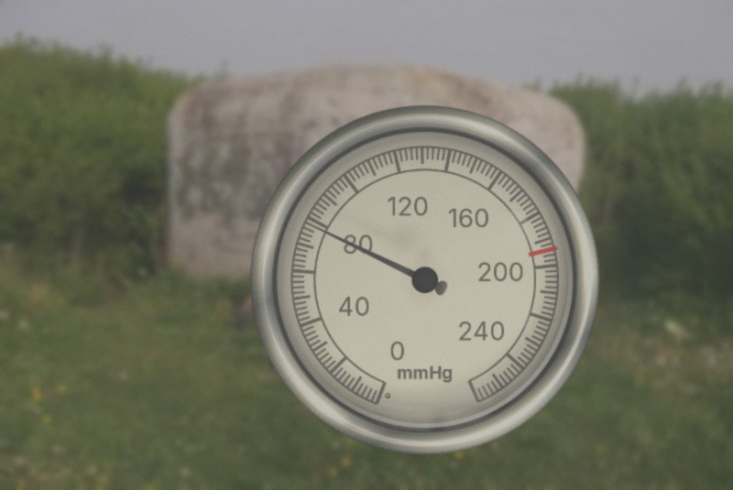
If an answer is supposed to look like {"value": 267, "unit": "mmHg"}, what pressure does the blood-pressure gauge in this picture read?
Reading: {"value": 78, "unit": "mmHg"}
